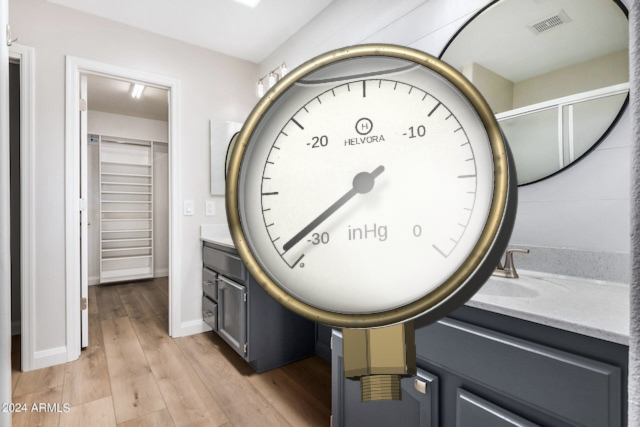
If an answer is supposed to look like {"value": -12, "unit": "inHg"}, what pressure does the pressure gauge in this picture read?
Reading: {"value": -29, "unit": "inHg"}
